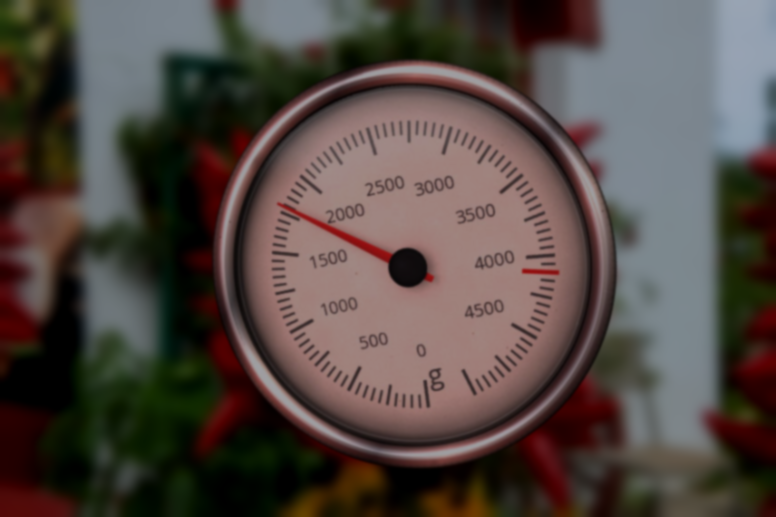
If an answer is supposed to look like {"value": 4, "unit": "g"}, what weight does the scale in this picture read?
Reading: {"value": 1800, "unit": "g"}
